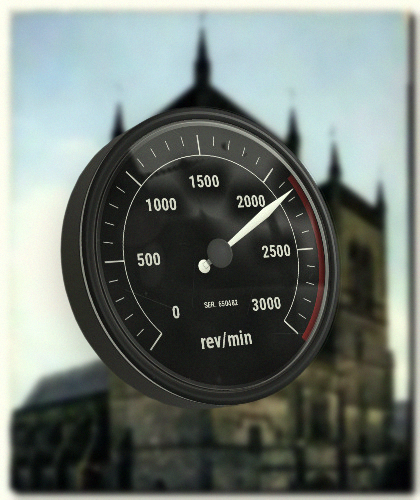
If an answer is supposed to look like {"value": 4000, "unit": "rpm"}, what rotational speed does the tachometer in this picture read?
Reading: {"value": 2150, "unit": "rpm"}
